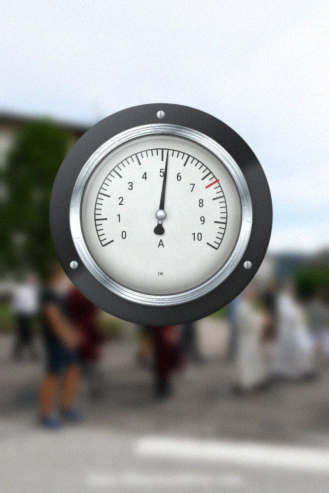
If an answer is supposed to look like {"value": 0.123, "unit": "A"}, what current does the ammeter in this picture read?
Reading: {"value": 5.2, "unit": "A"}
